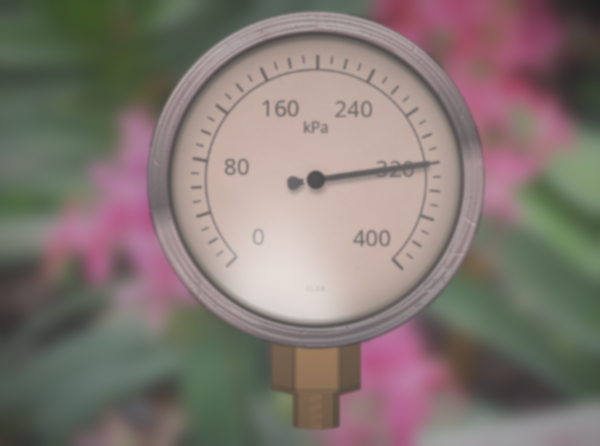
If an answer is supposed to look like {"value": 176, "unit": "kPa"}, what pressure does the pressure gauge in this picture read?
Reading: {"value": 320, "unit": "kPa"}
